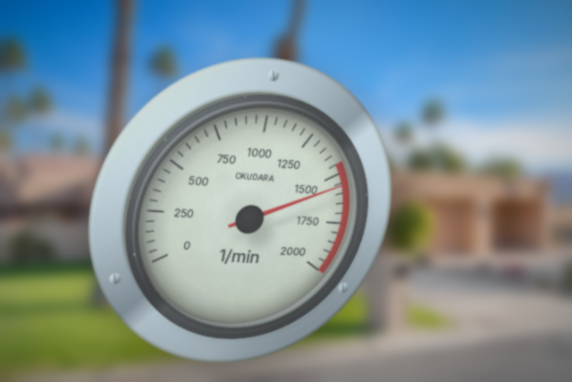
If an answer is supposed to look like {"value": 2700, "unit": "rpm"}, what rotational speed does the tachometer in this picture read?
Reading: {"value": 1550, "unit": "rpm"}
